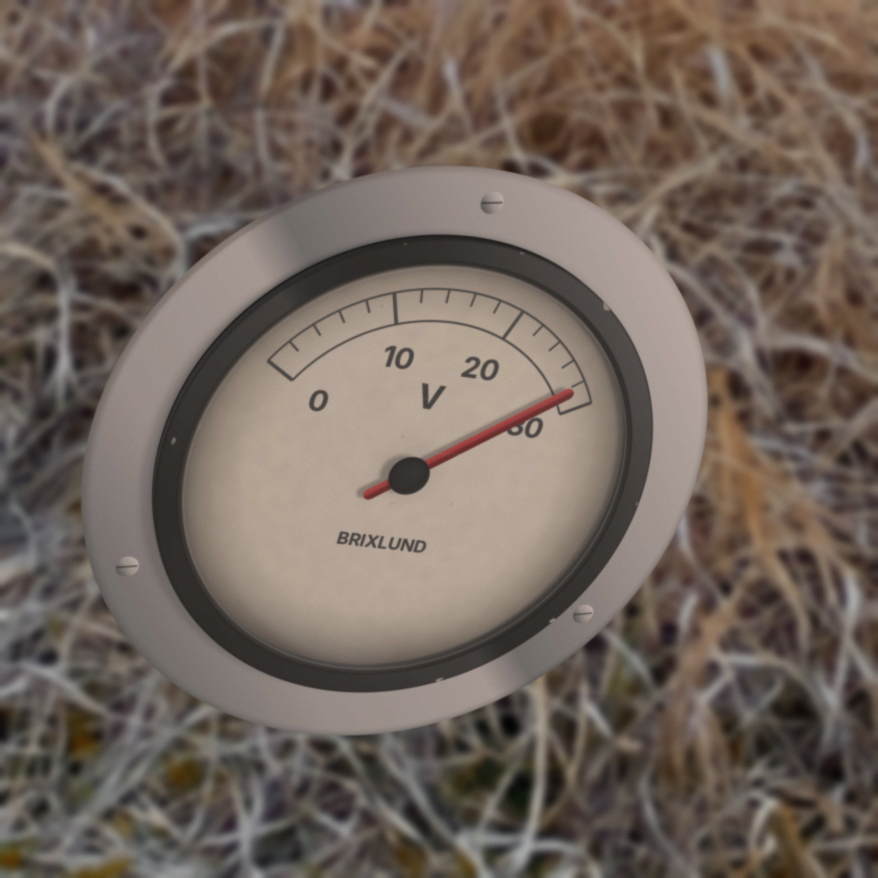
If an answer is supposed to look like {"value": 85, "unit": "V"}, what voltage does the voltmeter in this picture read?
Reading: {"value": 28, "unit": "V"}
